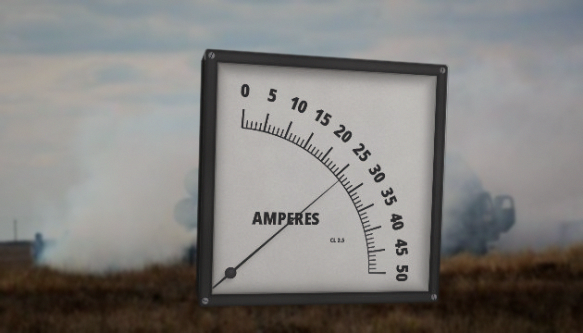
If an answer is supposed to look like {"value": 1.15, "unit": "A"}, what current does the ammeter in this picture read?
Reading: {"value": 26, "unit": "A"}
